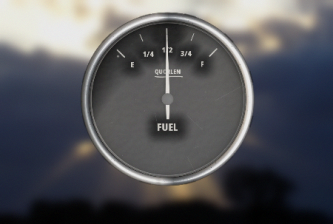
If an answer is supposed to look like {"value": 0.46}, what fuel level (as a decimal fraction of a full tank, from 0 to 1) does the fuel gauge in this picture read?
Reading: {"value": 0.5}
